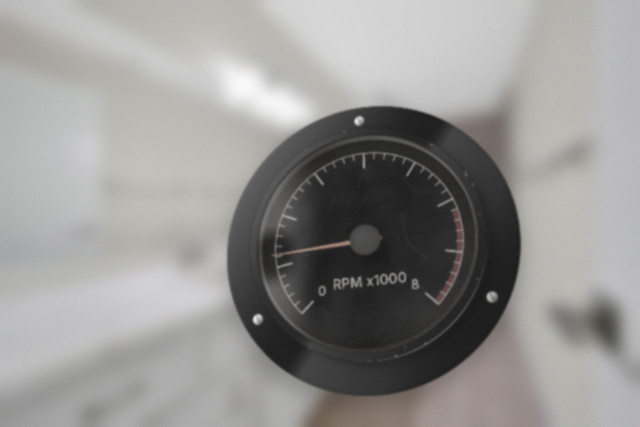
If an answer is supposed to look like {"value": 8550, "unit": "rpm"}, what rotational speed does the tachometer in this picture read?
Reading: {"value": 1200, "unit": "rpm"}
